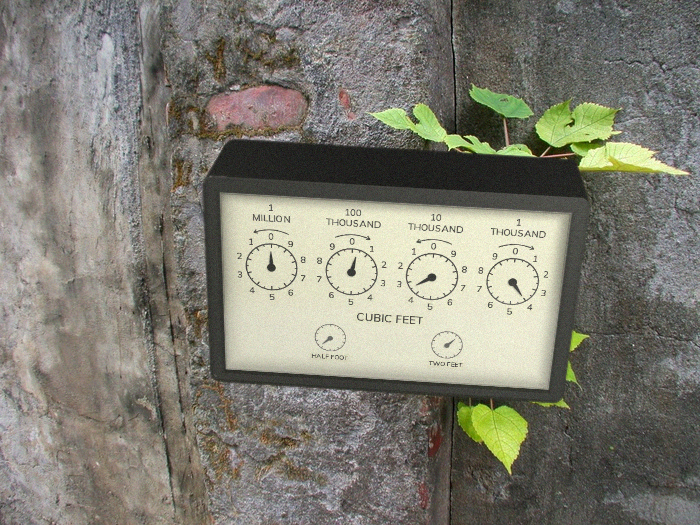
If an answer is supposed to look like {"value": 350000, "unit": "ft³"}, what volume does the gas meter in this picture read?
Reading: {"value": 3400, "unit": "ft³"}
